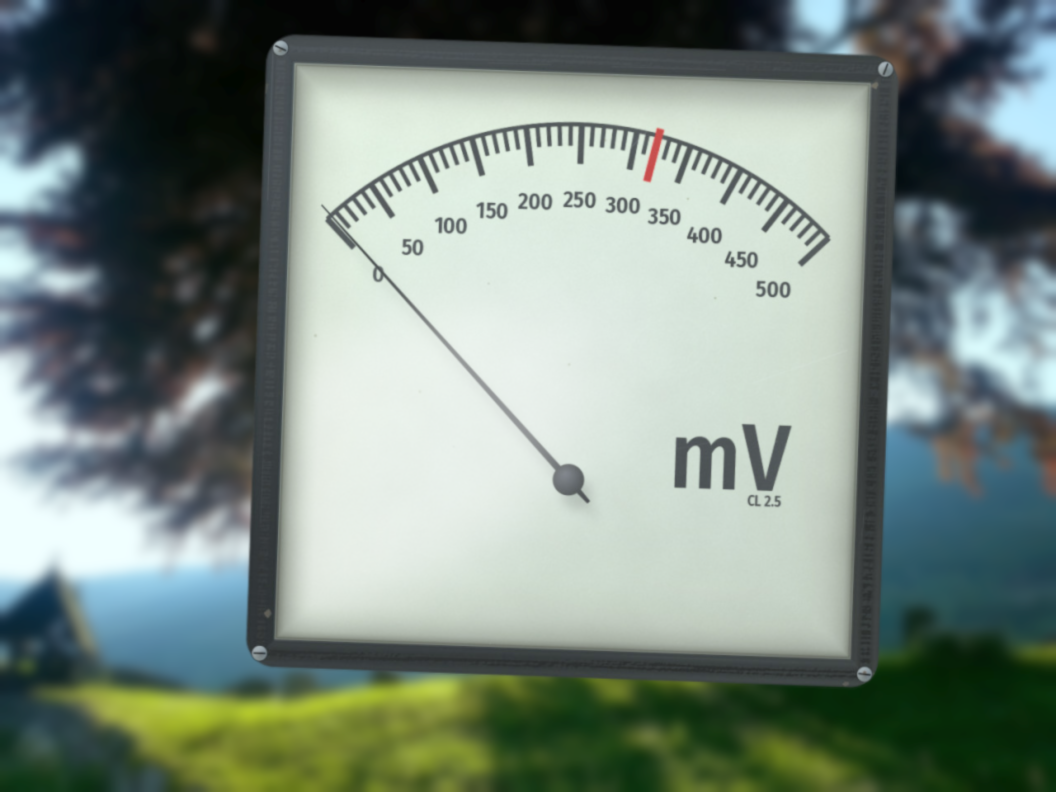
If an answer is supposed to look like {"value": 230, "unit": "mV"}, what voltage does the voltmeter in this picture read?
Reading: {"value": 5, "unit": "mV"}
